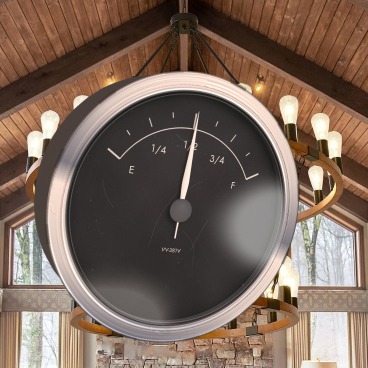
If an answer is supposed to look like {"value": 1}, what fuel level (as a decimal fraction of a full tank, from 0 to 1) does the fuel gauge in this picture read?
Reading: {"value": 0.5}
